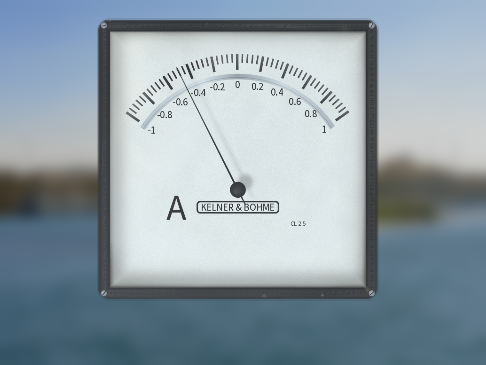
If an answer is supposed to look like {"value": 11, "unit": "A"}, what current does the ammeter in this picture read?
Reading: {"value": -0.48, "unit": "A"}
